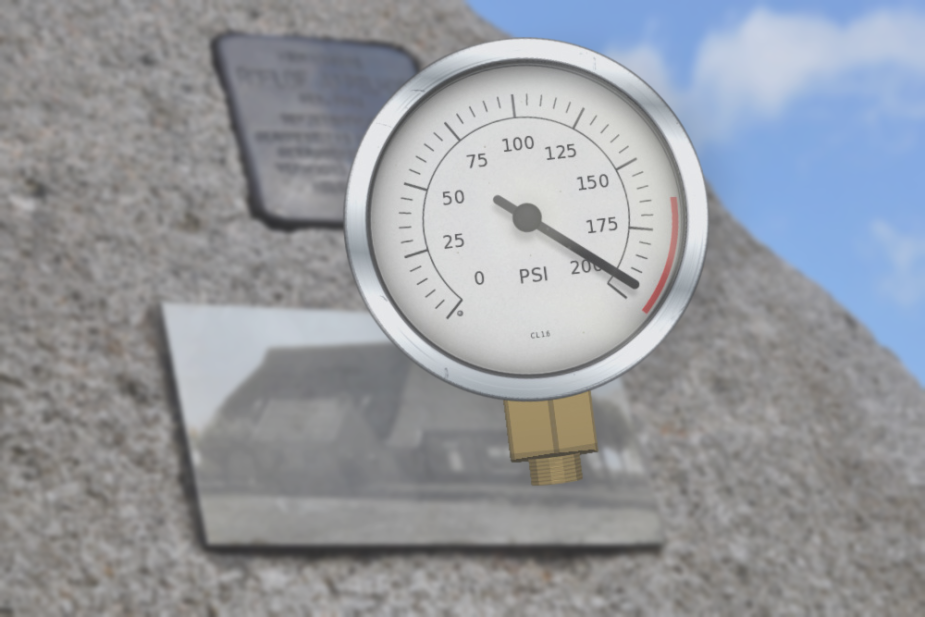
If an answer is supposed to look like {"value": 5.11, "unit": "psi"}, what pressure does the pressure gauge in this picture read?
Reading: {"value": 195, "unit": "psi"}
